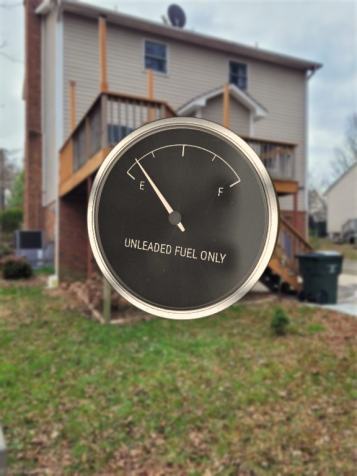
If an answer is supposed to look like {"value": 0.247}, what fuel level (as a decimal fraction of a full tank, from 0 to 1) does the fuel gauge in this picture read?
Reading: {"value": 0.125}
